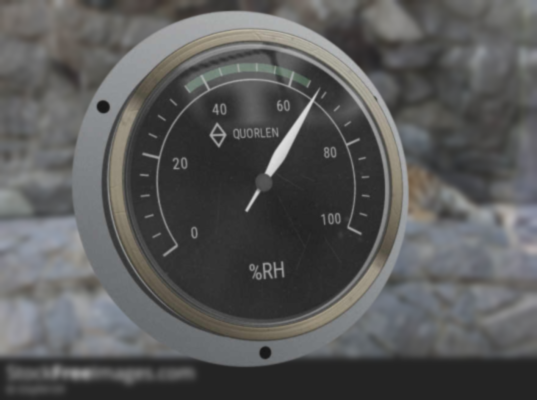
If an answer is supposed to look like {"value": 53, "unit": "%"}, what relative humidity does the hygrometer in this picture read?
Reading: {"value": 66, "unit": "%"}
